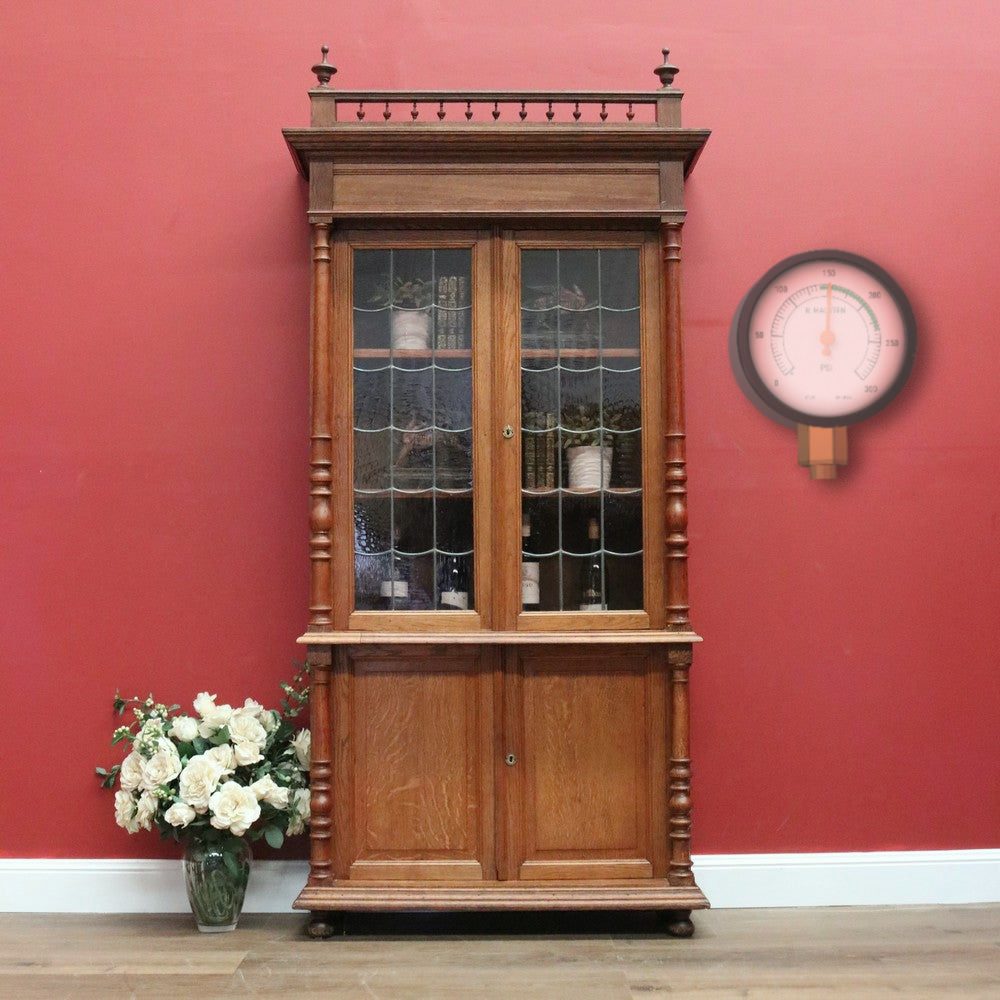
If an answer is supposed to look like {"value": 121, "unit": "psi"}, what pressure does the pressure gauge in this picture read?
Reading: {"value": 150, "unit": "psi"}
